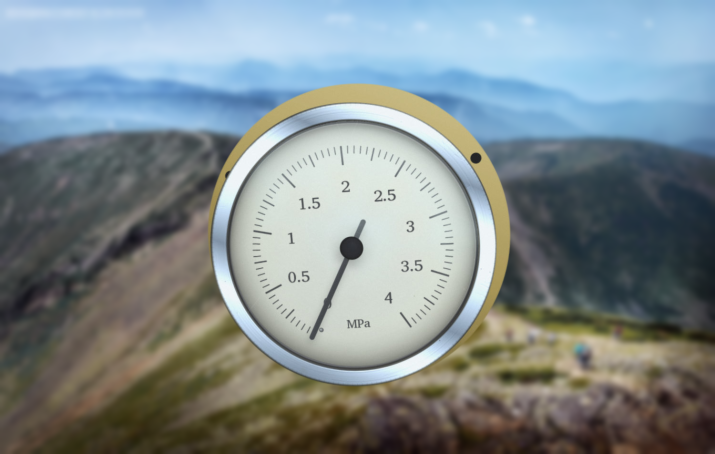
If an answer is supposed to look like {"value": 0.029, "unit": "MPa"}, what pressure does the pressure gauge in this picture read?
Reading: {"value": 0, "unit": "MPa"}
